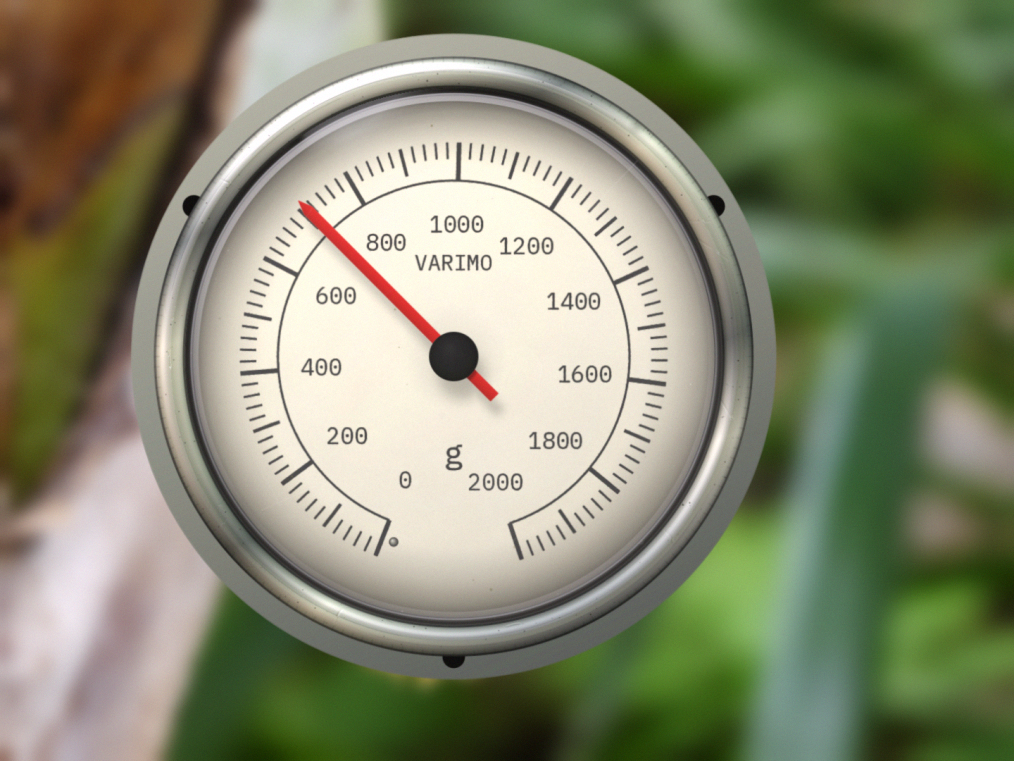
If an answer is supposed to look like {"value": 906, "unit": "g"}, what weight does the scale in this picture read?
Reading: {"value": 710, "unit": "g"}
